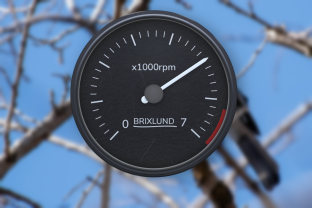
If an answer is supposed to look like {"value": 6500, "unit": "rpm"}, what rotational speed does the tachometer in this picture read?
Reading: {"value": 5000, "unit": "rpm"}
